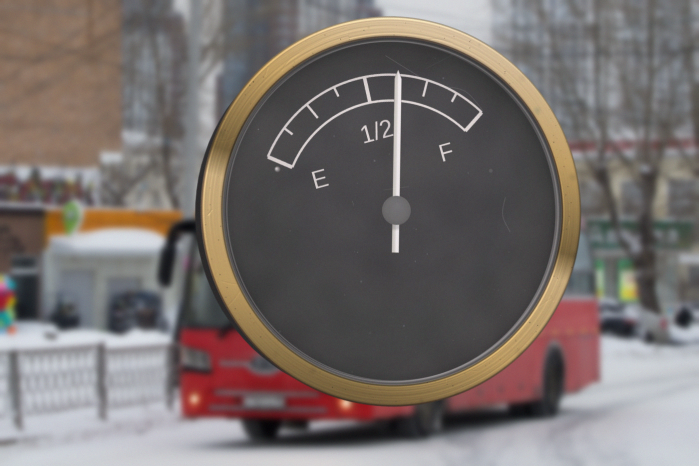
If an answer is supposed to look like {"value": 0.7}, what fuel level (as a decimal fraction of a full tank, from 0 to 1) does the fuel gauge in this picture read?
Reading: {"value": 0.625}
